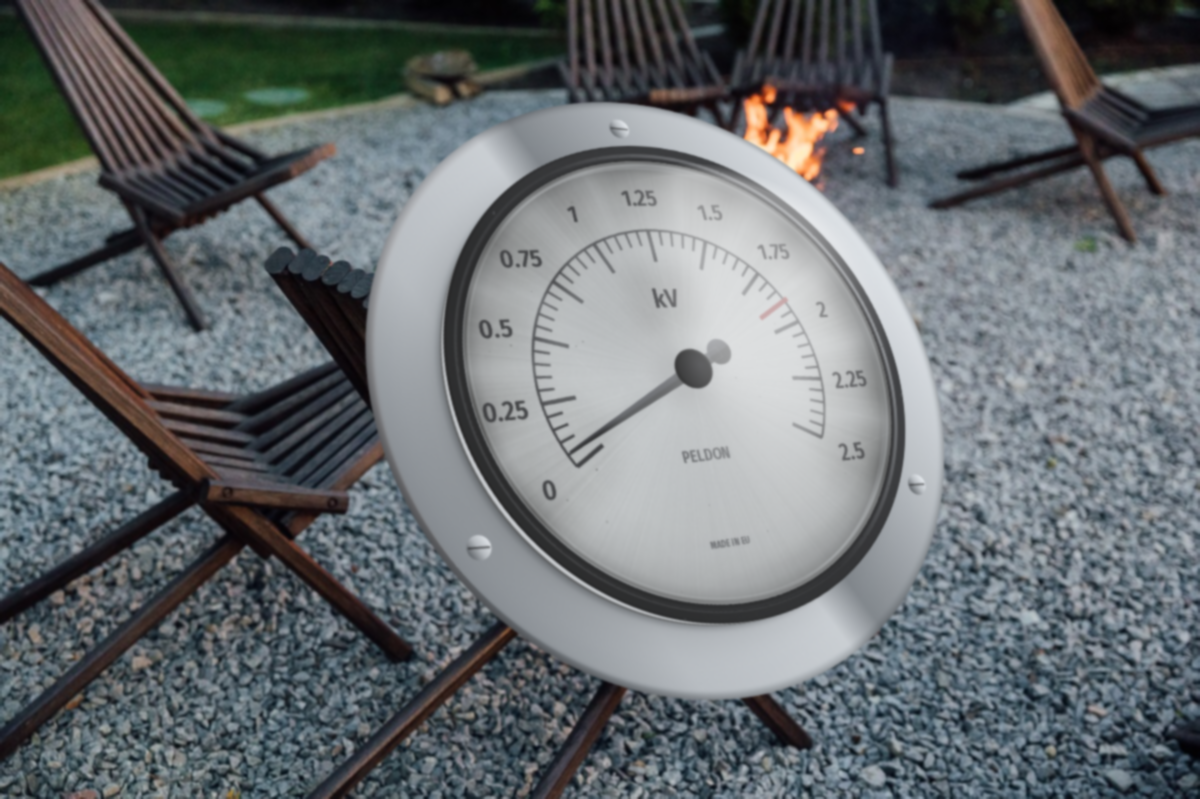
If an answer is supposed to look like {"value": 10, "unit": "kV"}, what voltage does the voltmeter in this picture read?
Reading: {"value": 0.05, "unit": "kV"}
